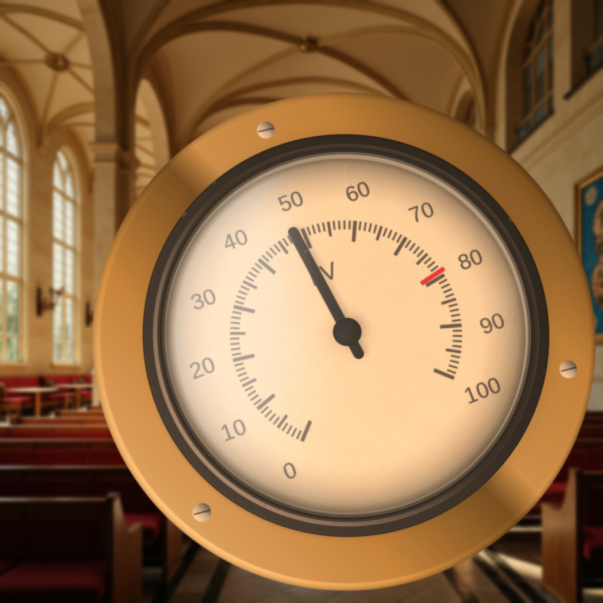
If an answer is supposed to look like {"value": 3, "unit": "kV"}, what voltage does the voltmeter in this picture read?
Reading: {"value": 48, "unit": "kV"}
